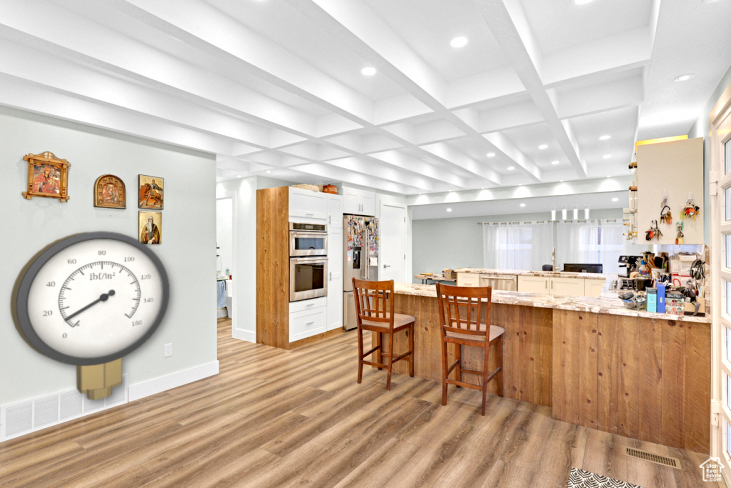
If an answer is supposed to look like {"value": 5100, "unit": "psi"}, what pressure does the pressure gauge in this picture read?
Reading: {"value": 10, "unit": "psi"}
